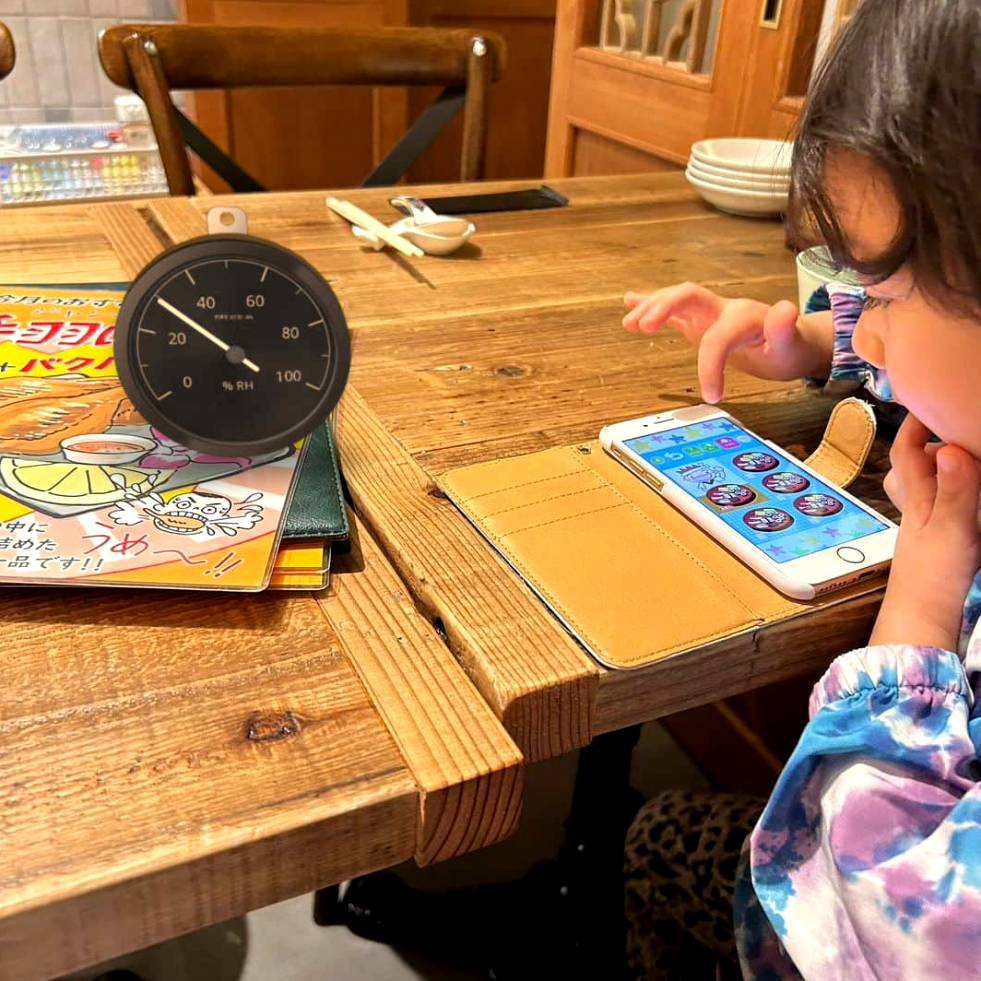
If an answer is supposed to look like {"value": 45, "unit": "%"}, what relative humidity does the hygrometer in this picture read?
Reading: {"value": 30, "unit": "%"}
